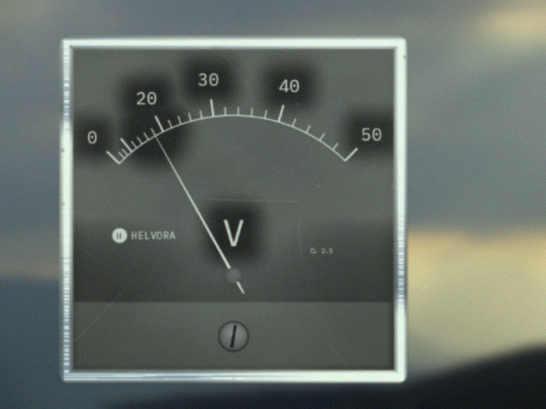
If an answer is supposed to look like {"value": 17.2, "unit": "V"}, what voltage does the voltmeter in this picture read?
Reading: {"value": 18, "unit": "V"}
